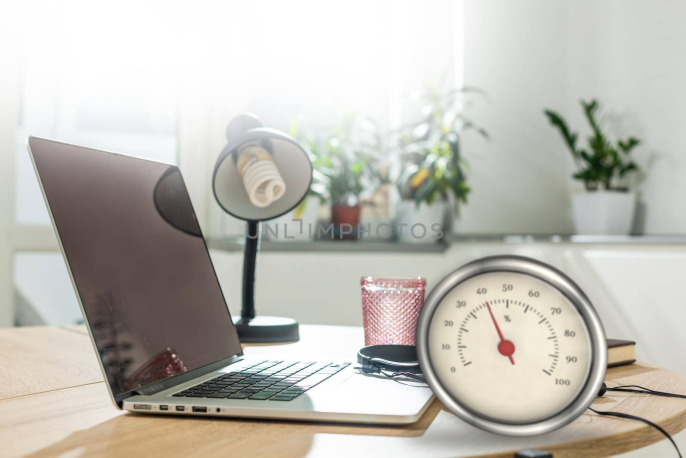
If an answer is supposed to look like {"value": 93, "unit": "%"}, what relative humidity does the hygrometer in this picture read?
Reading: {"value": 40, "unit": "%"}
